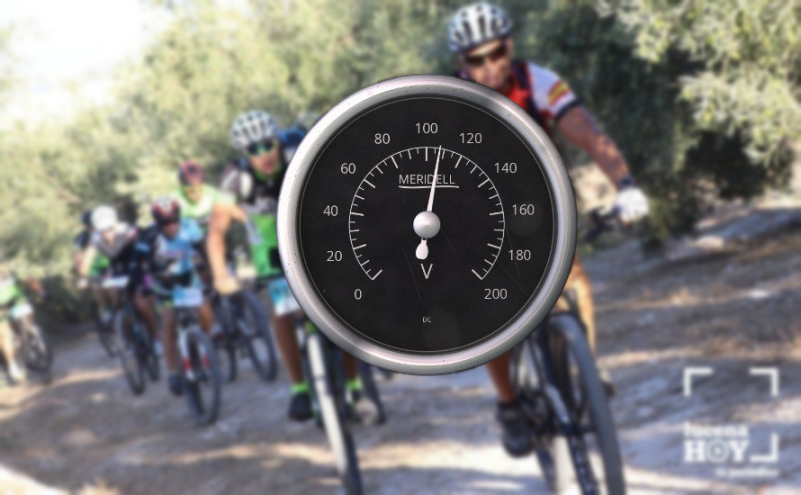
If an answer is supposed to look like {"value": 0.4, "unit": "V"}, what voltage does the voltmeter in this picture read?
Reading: {"value": 107.5, "unit": "V"}
